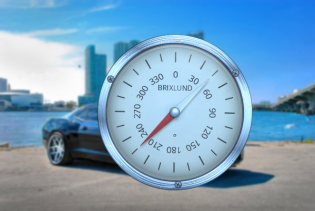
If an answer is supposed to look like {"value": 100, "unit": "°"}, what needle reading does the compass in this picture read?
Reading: {"value": 225, "unit": "°"}
